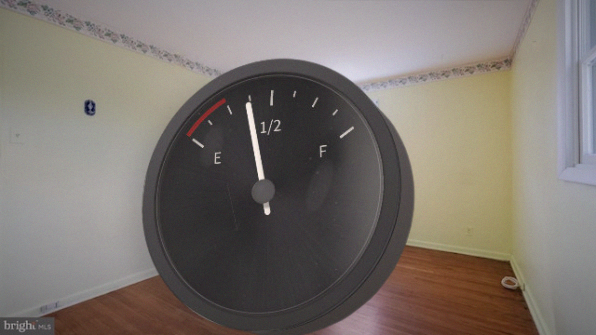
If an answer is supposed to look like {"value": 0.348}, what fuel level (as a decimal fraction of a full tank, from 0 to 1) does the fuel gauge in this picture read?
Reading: {"value": 0.375}
